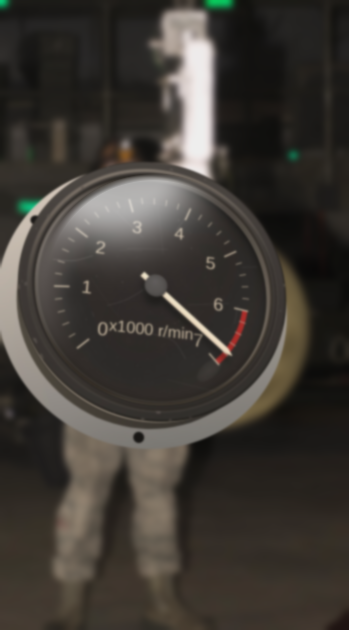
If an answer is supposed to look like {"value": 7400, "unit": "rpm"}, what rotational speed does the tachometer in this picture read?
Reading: {"value": 6800, "unit": "rpm"}
